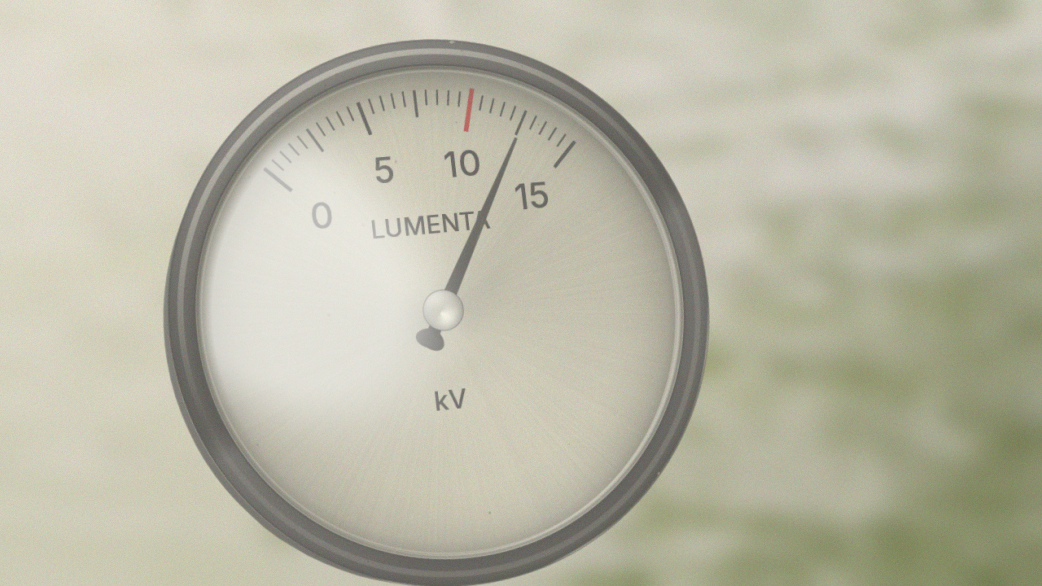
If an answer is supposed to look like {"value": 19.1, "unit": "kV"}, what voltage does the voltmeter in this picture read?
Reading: {"value": 12.5, "unit": "kV"}
